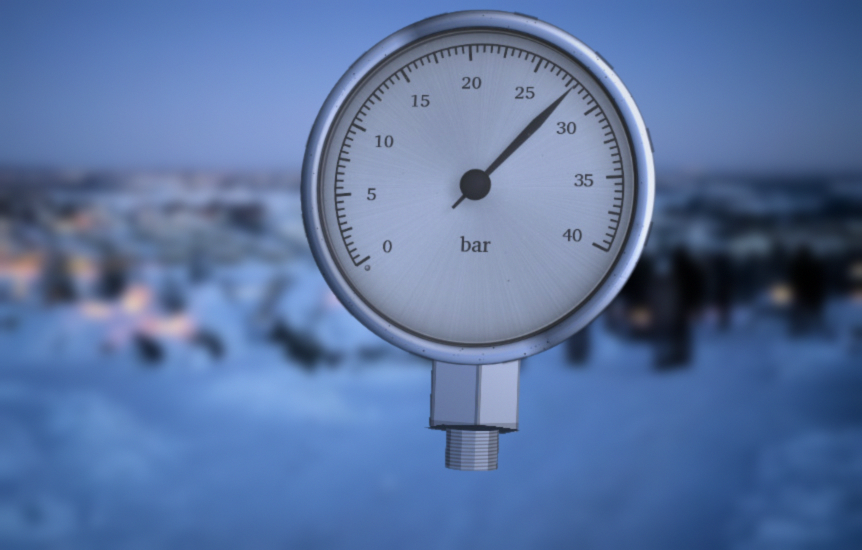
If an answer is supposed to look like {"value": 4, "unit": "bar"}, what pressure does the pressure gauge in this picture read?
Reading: {"value": 28, "unit": "bar"}
